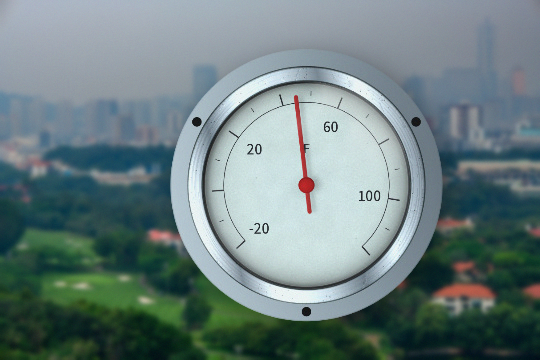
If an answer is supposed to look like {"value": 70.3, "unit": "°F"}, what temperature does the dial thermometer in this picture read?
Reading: {"value": 45, "unit": "°F"}
